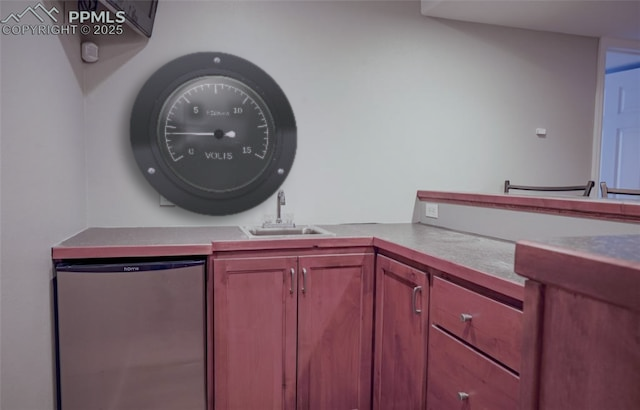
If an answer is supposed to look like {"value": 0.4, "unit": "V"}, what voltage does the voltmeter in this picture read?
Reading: {"value": 2, "unit": "V"}
